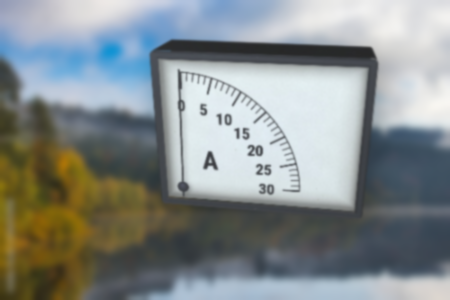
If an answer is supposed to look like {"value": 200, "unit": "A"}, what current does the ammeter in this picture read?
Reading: {"value": 0, "unit": "A"}
